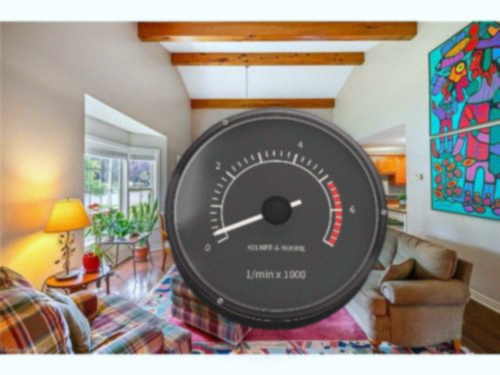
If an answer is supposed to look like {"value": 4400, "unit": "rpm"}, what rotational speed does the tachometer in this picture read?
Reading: {"value": 200, "unit": "rpm"}
